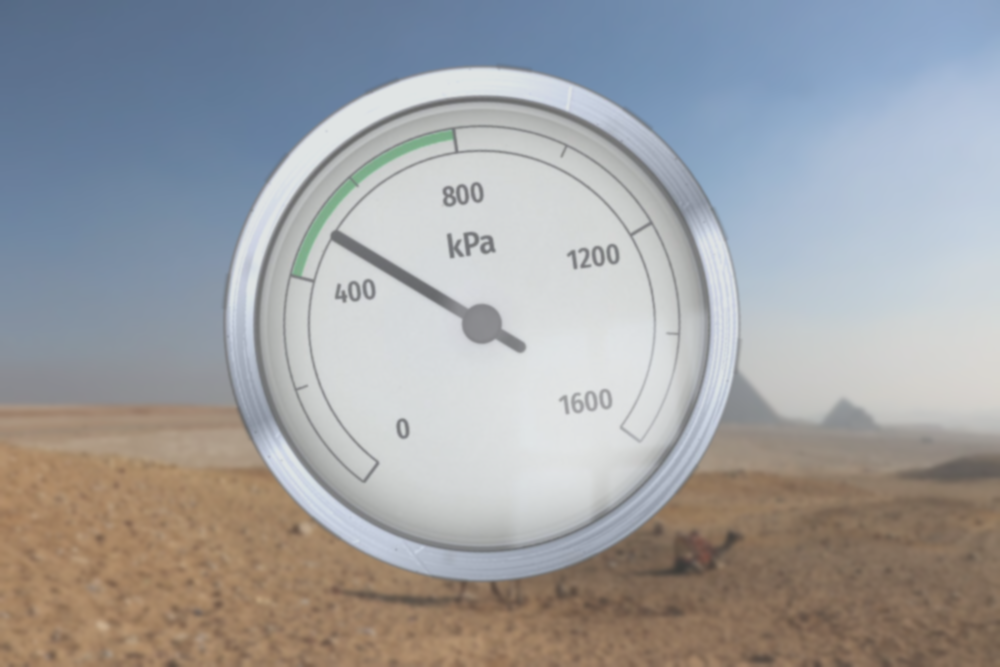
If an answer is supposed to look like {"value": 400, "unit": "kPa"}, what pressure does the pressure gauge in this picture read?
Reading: {"value": 500, "unit": "kPa"}
